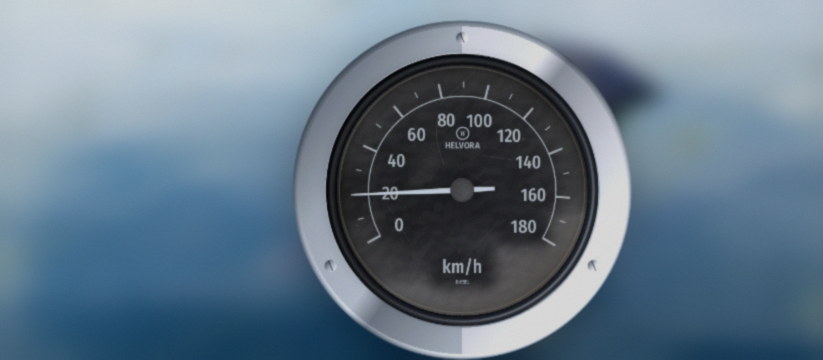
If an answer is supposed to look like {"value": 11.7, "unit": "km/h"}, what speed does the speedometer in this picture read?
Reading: {"value": 20, "unit": "km/h"}
